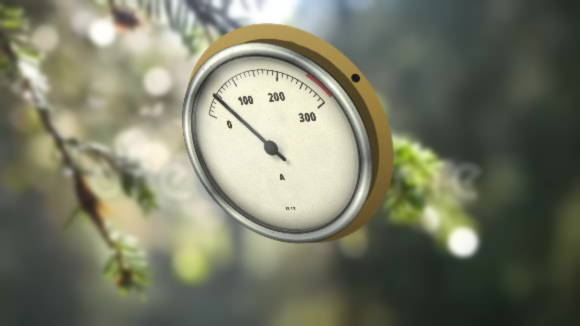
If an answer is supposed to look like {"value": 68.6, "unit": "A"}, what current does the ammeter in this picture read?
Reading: {"value": 50, "unit": "A"}
